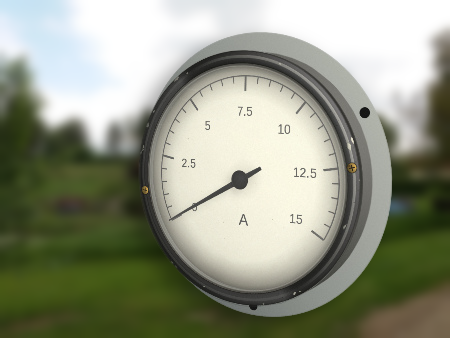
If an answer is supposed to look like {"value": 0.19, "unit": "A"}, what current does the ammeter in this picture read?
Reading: {"value": 0, "unit": "A"}
